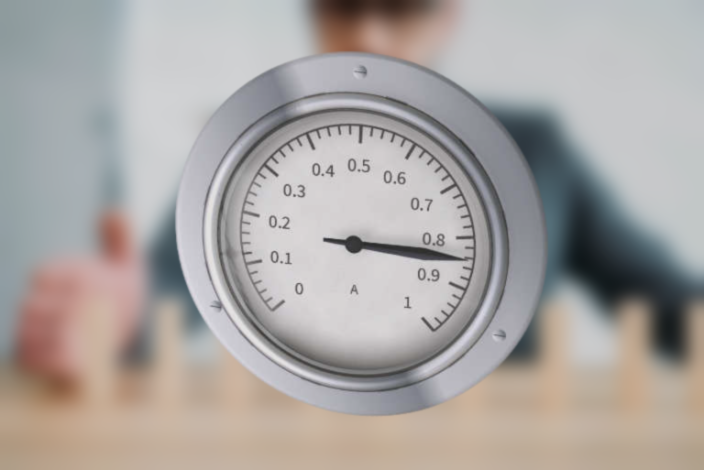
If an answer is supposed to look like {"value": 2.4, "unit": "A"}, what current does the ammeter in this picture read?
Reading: {"value": 0.84, "unit": "A"}
